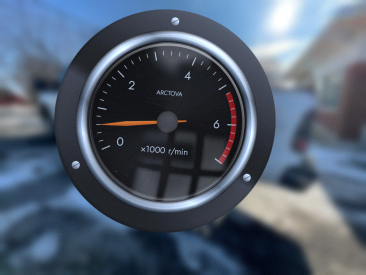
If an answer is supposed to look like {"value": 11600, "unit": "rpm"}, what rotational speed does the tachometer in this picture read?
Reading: {"value": 600, "unit": "rpm"}
